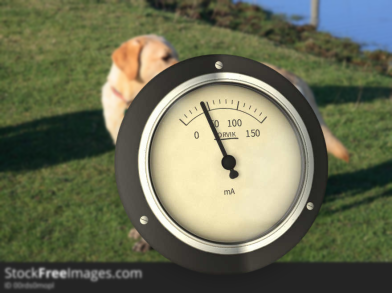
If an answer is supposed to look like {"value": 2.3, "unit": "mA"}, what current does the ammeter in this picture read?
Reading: {"value": 40, "unit": "mA"}
